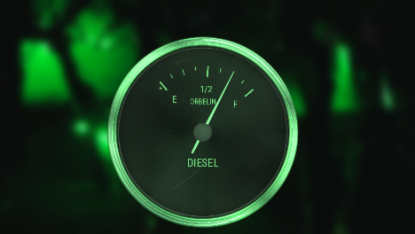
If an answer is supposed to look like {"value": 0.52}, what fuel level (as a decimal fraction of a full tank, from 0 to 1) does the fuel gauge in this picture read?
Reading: {"value": 0.75}
